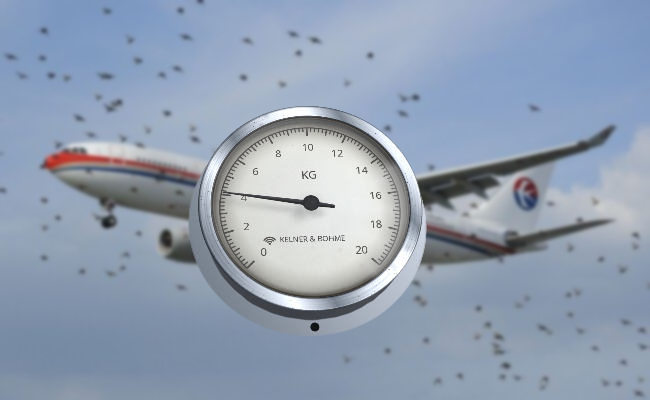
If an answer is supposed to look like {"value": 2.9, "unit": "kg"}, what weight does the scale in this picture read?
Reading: {"value": 4, "unit": "kg"}
